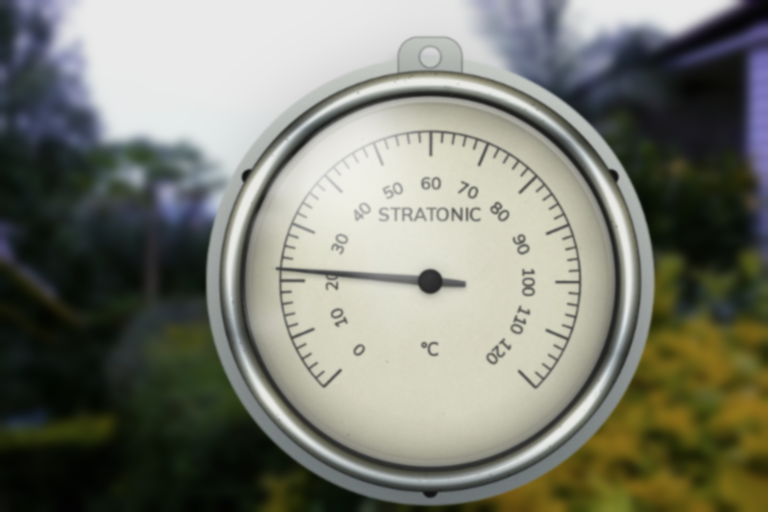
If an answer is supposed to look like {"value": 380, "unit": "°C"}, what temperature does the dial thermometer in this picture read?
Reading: {"value": 22, "unit": "°C"}
